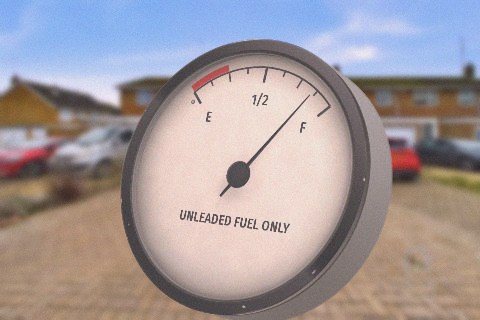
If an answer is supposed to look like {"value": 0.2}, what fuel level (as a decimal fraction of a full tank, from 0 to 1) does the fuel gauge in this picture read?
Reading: {"value": 0.875}
